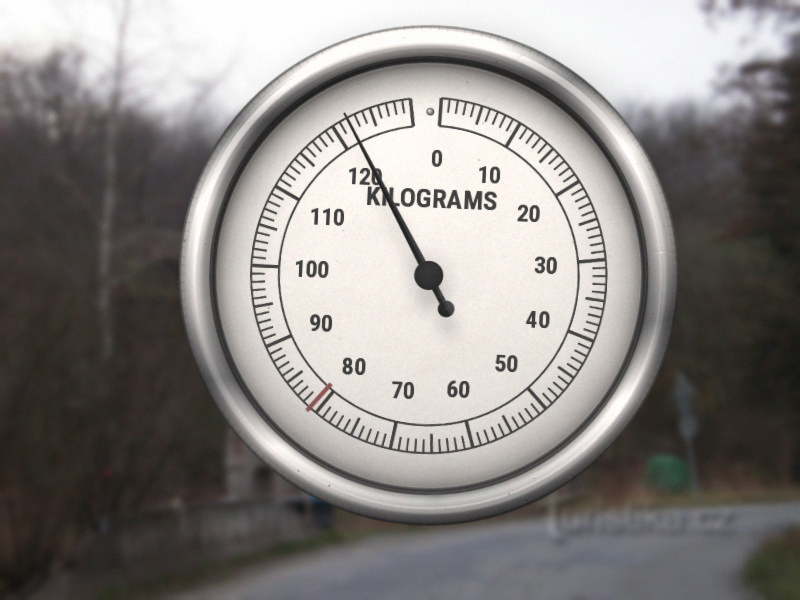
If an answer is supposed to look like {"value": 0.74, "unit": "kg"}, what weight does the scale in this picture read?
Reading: {"value": 122, "unit": "kg"}
